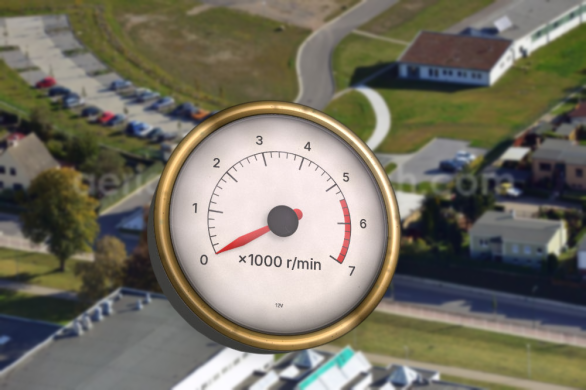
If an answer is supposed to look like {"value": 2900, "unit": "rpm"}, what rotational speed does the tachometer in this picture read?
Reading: {"value": 0, "unit": "rpm"}
